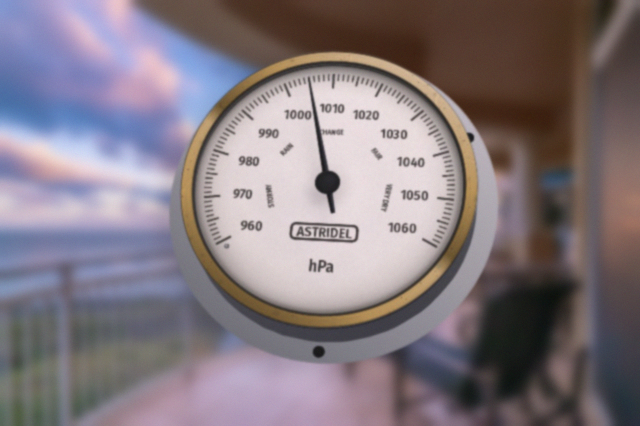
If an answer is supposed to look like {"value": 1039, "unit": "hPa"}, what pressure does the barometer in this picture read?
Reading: {"value": 1005, "unit": "hPa"}
